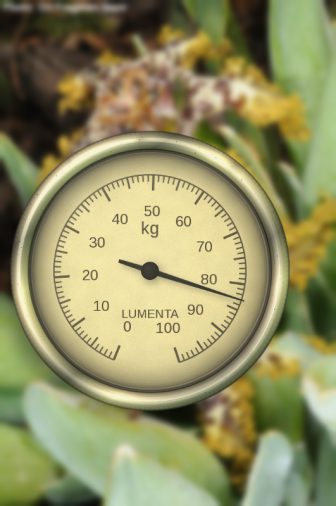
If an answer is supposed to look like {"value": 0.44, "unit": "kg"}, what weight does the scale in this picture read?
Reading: {"value": 83, "unit": "kg"}
